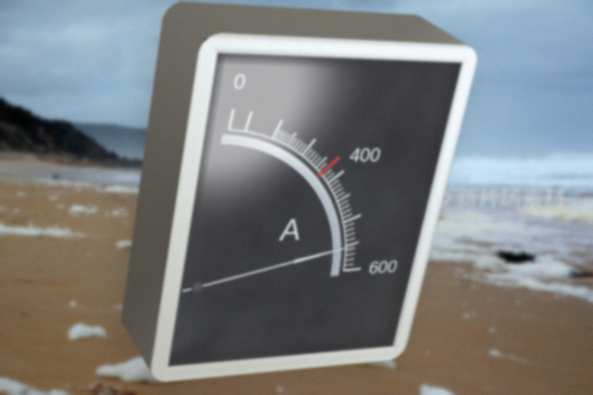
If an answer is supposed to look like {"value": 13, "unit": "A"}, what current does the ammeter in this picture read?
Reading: {"value": 550, "unit": "A"}
